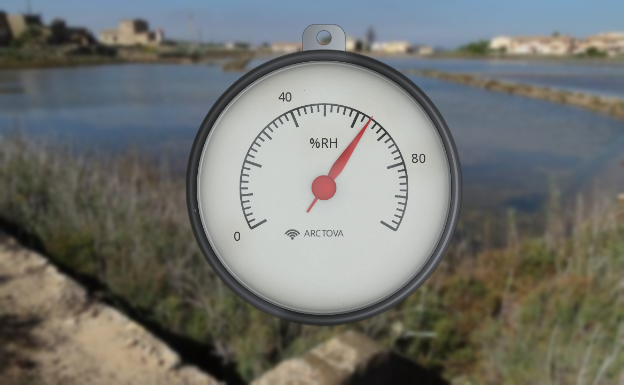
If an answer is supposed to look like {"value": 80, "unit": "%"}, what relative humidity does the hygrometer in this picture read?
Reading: {"value": 64, "unit": "%"}
